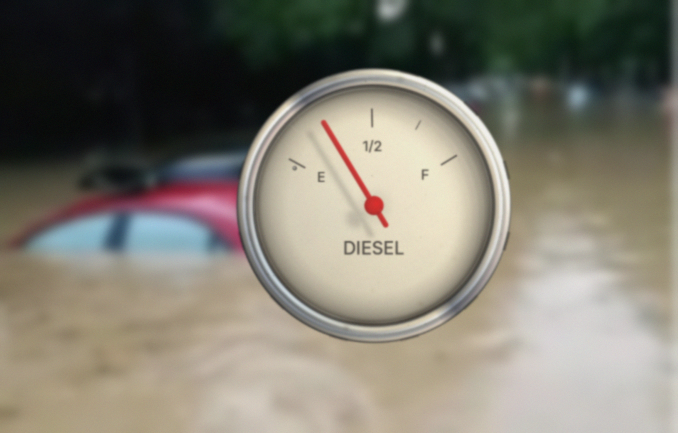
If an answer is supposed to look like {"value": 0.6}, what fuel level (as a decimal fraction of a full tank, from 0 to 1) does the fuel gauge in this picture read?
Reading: {"value": 0.25}
